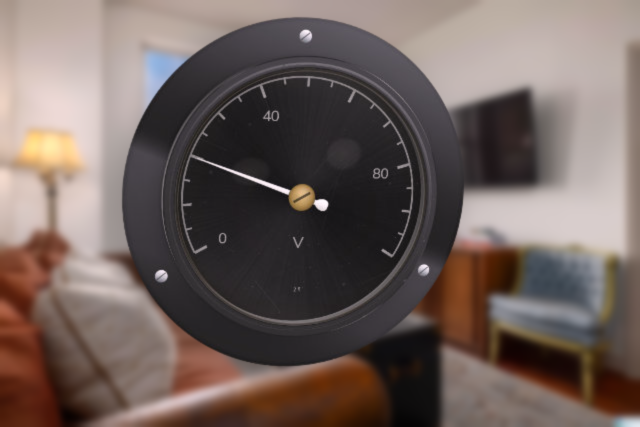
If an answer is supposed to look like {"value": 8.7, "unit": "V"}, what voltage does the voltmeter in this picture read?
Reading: {"value": 20, "unit": "V"}
